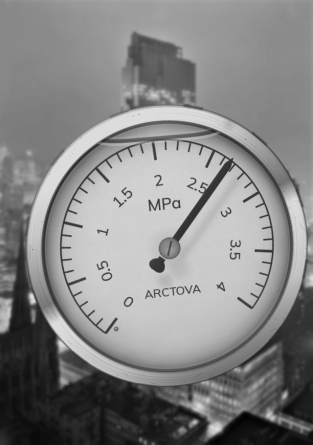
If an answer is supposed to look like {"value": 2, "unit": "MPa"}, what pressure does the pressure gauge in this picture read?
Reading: {"value": 2.65, "unit": "MPa"}
